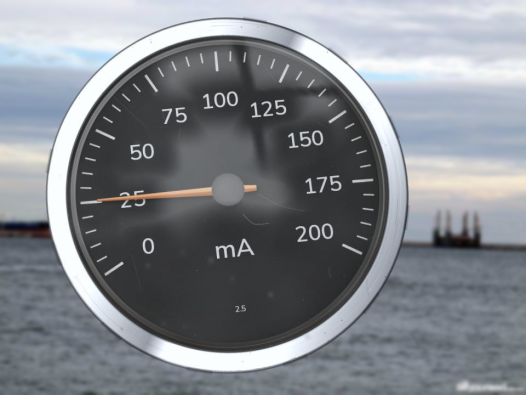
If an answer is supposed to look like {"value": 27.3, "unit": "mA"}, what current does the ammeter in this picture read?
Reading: {"value": 25, "unit": "mA"}
